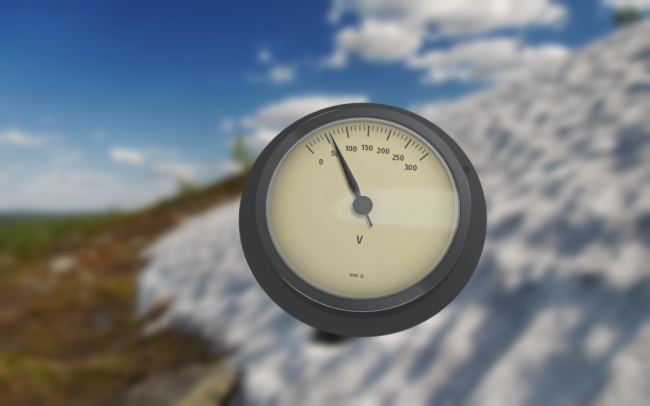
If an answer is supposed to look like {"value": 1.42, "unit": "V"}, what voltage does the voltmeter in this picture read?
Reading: {"value": 60, "unit": "V"}
